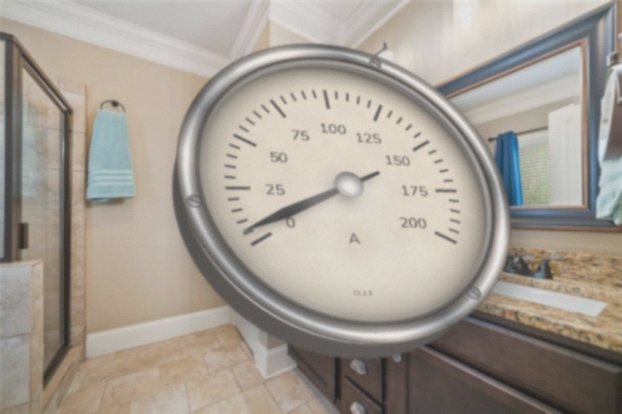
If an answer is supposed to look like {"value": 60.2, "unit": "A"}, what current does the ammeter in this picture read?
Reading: {"value": 5, "unit": "A"}
